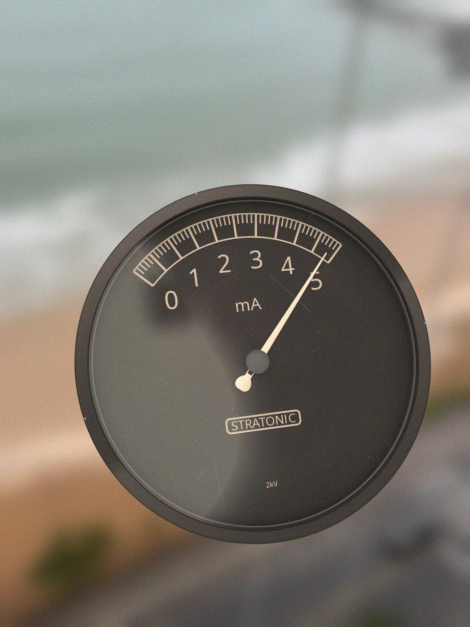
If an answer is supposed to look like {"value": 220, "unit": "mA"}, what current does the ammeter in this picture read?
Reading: {"value": 4.8, "unit": "mA"}
